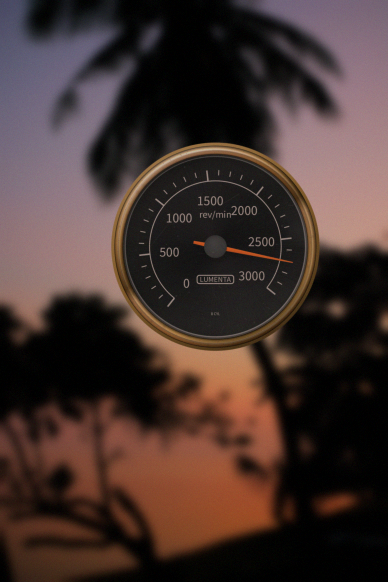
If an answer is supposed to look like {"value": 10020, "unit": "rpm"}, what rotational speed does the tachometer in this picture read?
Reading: {"value": 2700, "unit": "rpm"}
